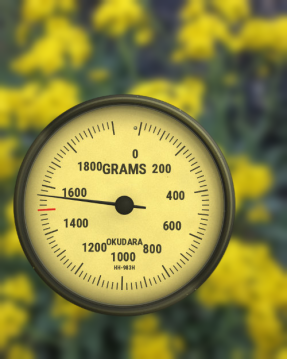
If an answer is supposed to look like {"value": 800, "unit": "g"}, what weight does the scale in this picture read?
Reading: {"value": 1560, "unit": "g"}
